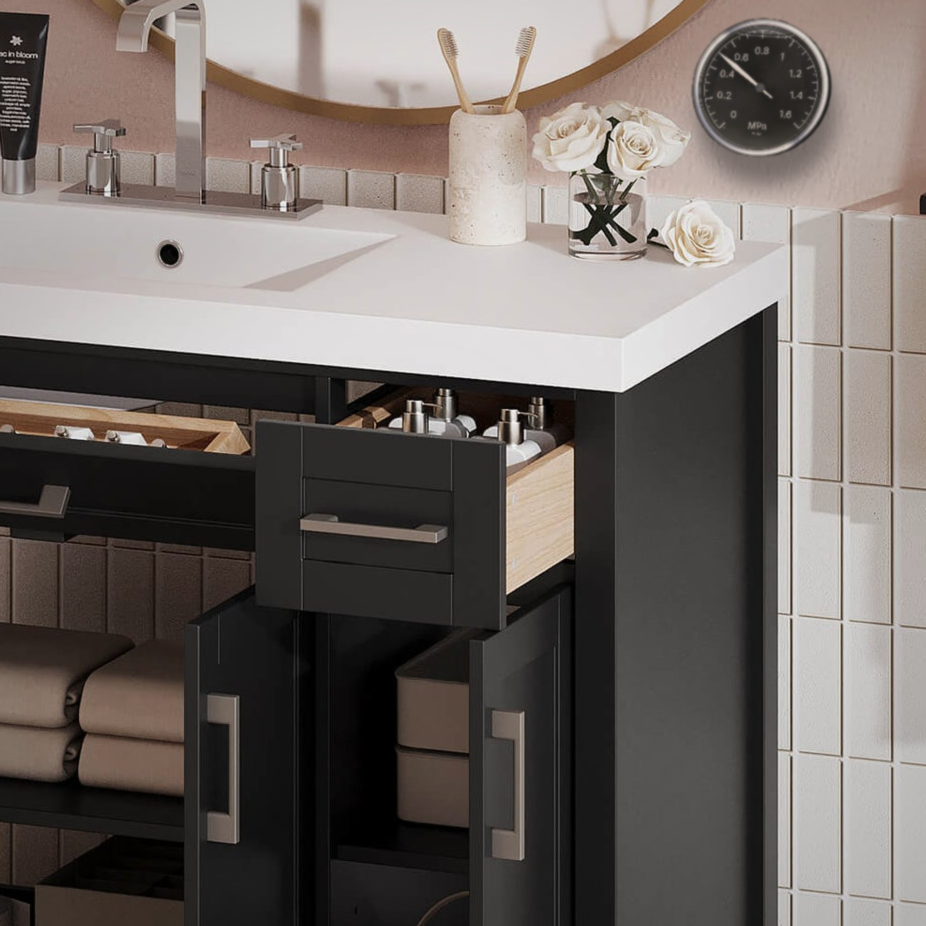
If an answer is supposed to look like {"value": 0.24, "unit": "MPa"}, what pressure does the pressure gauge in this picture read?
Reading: {"value": 0.5, "unit": "MPa"}
